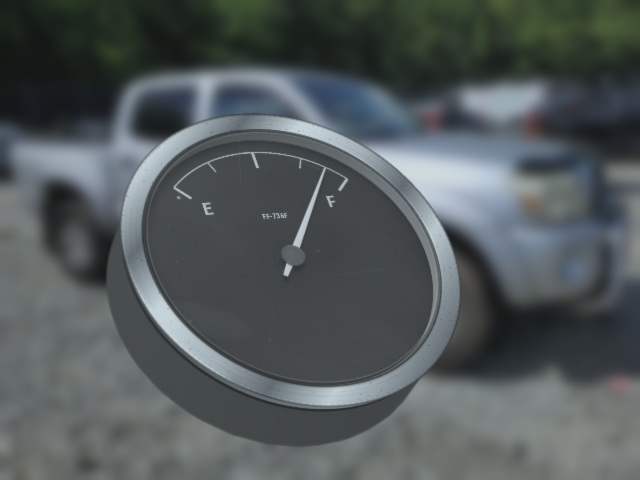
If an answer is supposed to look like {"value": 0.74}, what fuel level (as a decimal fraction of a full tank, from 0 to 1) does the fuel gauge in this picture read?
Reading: {"value": 0.875}
